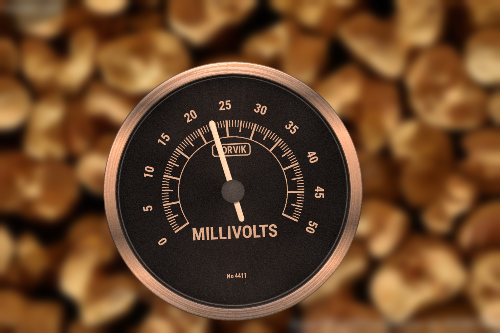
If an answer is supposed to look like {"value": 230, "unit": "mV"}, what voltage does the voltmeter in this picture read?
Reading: {"value": 22.5, "unit": "mV"}
